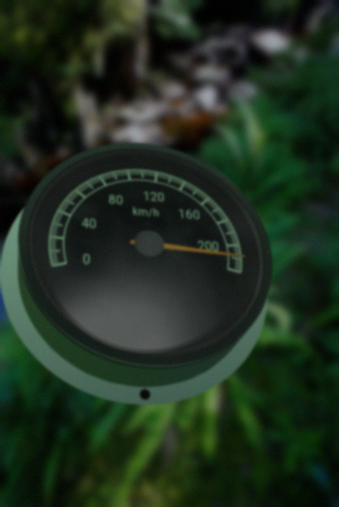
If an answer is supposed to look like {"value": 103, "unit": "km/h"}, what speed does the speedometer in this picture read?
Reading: {"value": 210, "unit": "km/h"}
